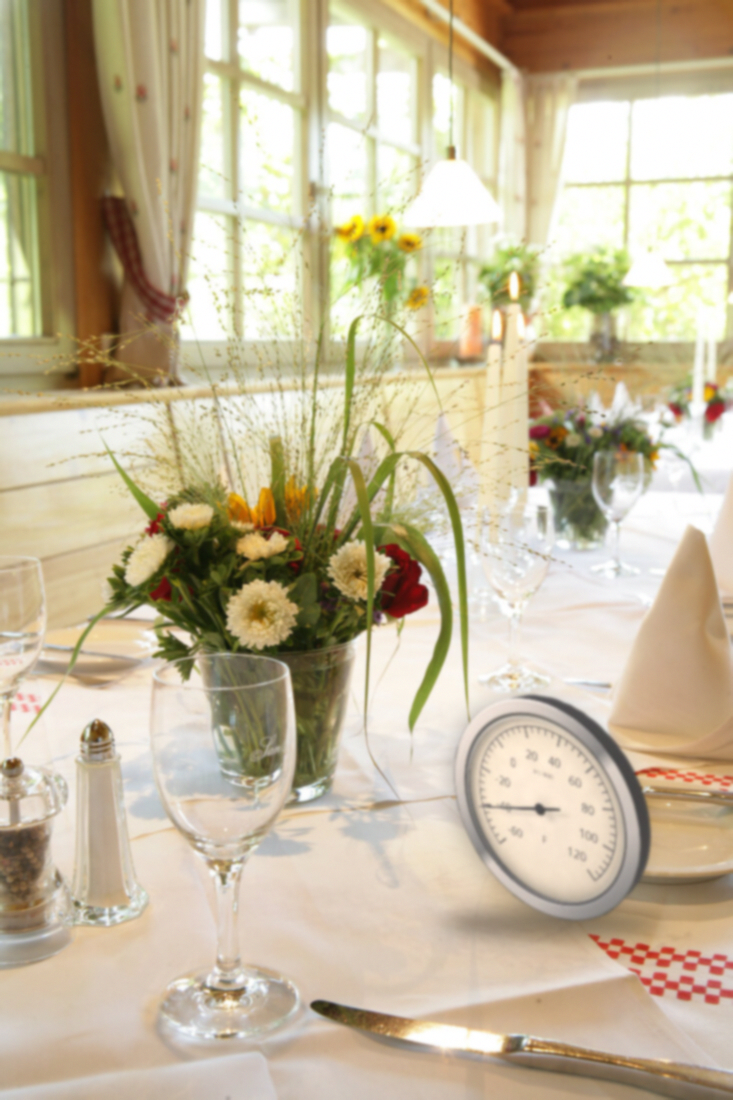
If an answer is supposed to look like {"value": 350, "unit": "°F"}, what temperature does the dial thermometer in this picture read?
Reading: {"value": -40, "unit": "°F"}
